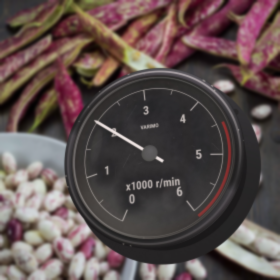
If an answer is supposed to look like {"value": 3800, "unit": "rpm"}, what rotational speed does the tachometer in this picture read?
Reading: {"value": 2000, "unit": "rpm"}
